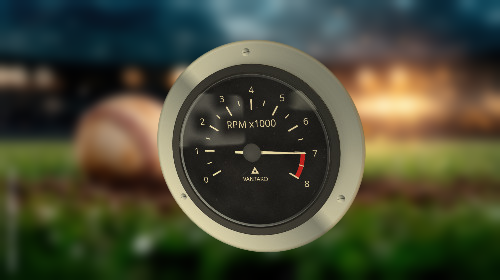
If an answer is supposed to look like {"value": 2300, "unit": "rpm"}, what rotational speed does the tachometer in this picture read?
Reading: {"value": 7000, "unit": "rpm"}
